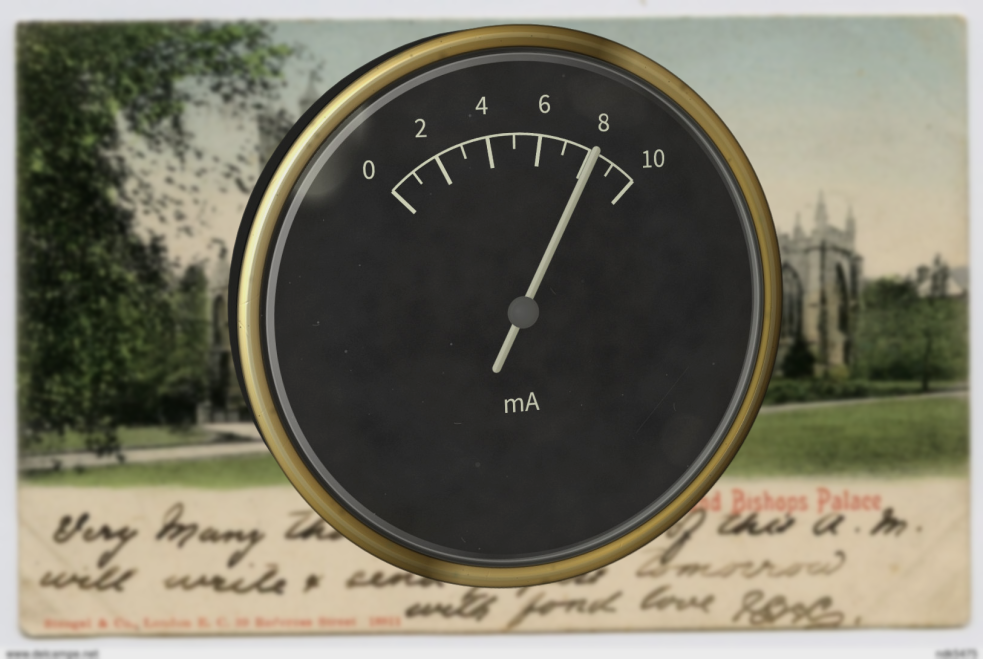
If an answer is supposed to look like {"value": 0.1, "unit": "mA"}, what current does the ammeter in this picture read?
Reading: {"value": 8, "unit": "mA"}
